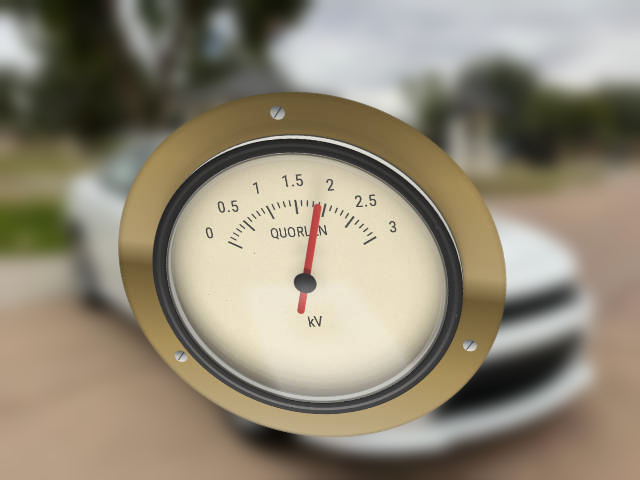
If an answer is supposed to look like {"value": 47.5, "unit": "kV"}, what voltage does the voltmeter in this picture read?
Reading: {"value": 1.9, "unit": "kV"}
